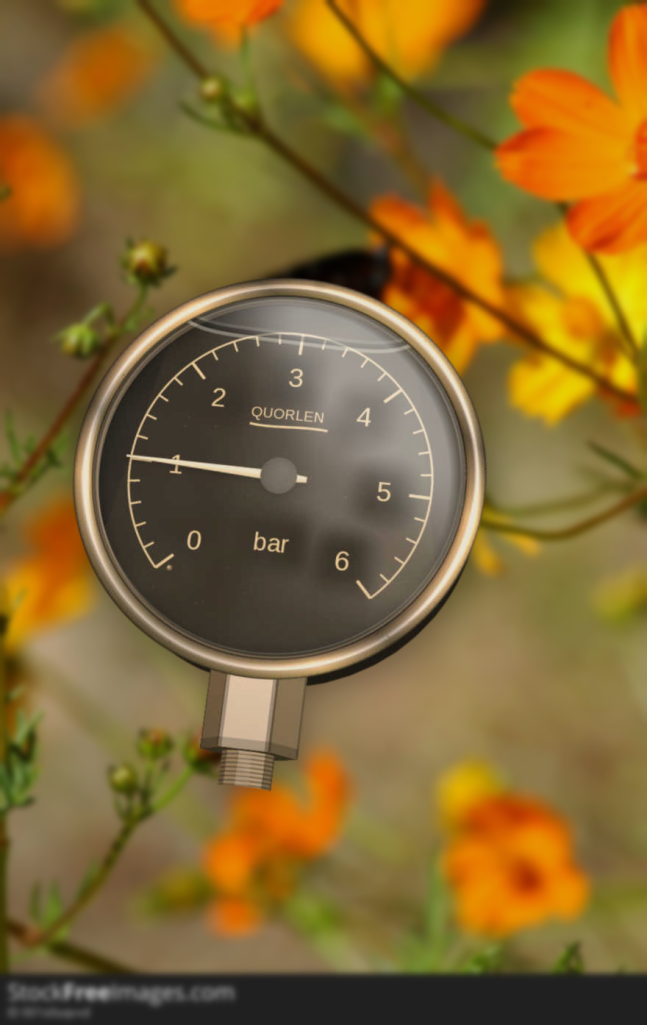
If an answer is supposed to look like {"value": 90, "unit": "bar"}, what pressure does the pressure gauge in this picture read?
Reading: {"value": 1, "unit": "bar"}
